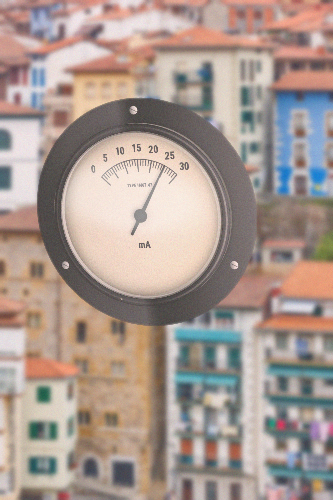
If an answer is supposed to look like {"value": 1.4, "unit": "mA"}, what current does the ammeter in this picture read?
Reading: {"value": 25, "unit": "mA"}
